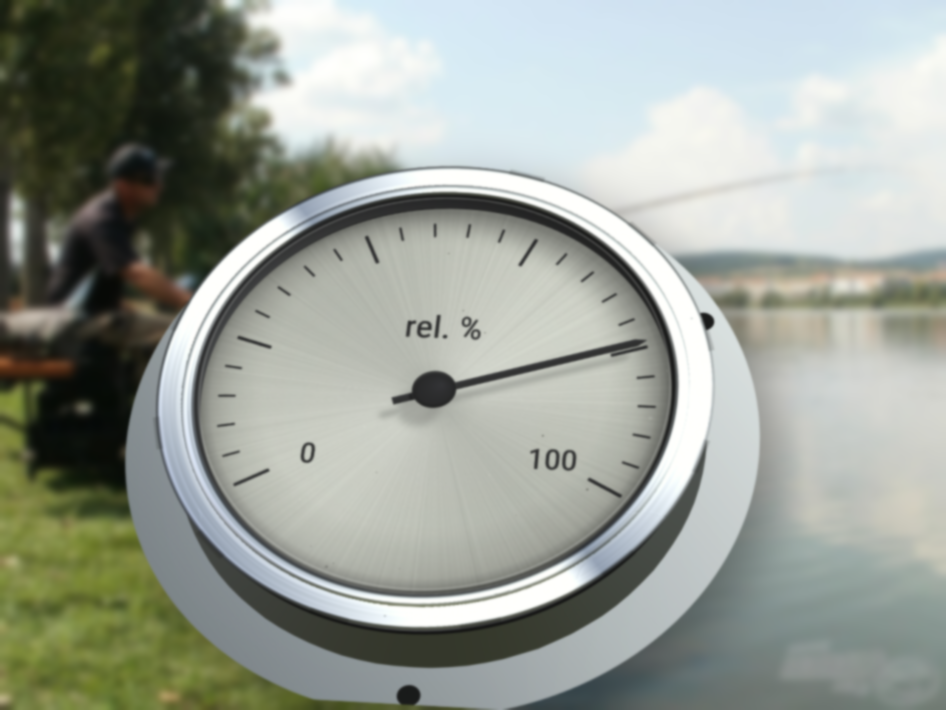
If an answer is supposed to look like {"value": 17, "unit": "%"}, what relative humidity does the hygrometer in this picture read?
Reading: {"value": 80, "unit": "%"}
